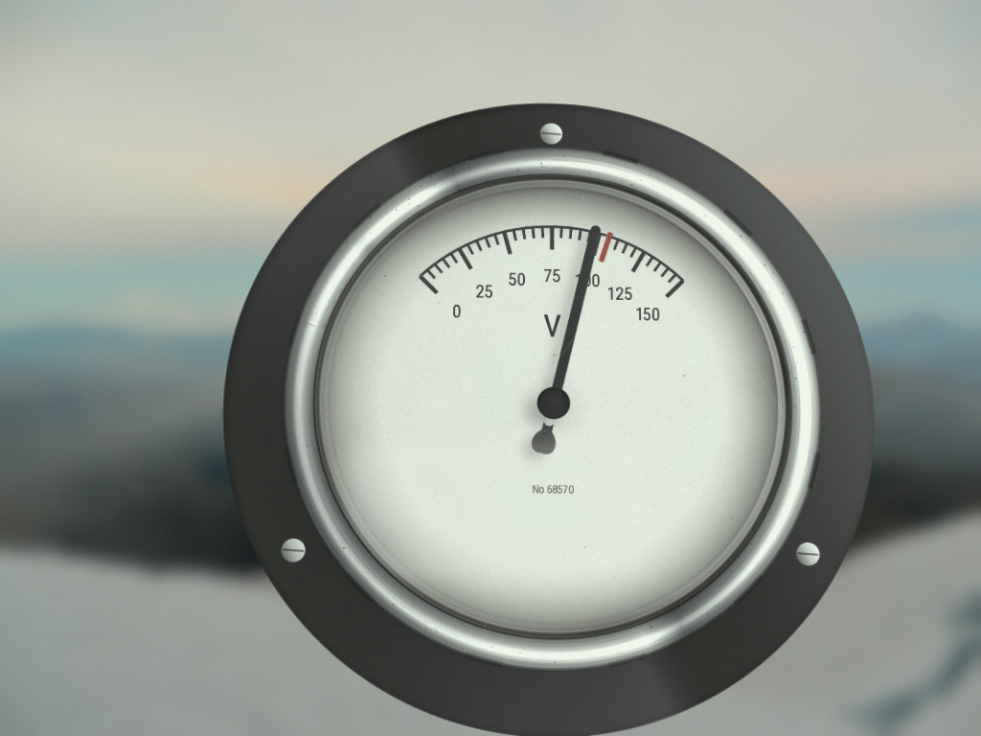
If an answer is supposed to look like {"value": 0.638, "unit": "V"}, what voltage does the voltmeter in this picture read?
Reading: {"value": 97.5, "unit": "V"}
